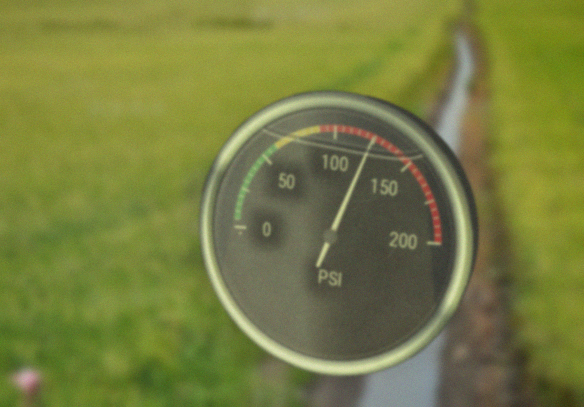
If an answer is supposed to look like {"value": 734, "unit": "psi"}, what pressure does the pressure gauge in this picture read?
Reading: {"value": 125, "unit": "psi"}
